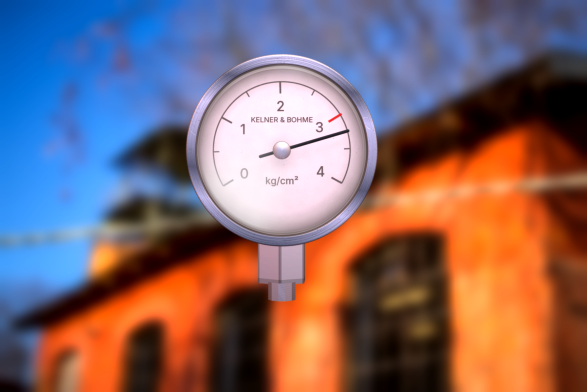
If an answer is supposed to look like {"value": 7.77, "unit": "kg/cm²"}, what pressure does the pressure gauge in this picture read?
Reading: {"value": 3.25, "unit": "kg/cm²"}
